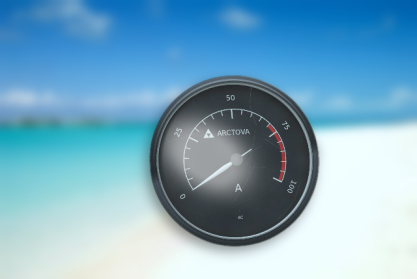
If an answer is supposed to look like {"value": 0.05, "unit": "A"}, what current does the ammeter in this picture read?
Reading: {"value": 0, "unit": "A"}
